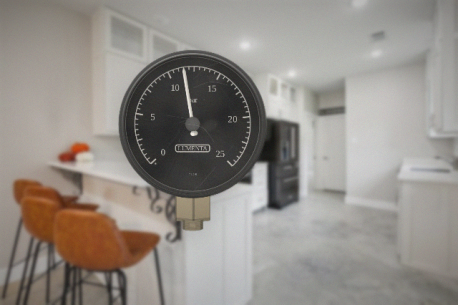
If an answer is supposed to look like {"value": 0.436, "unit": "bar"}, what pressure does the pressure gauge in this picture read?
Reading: {"value": 11.5, "unit": "bar"}
